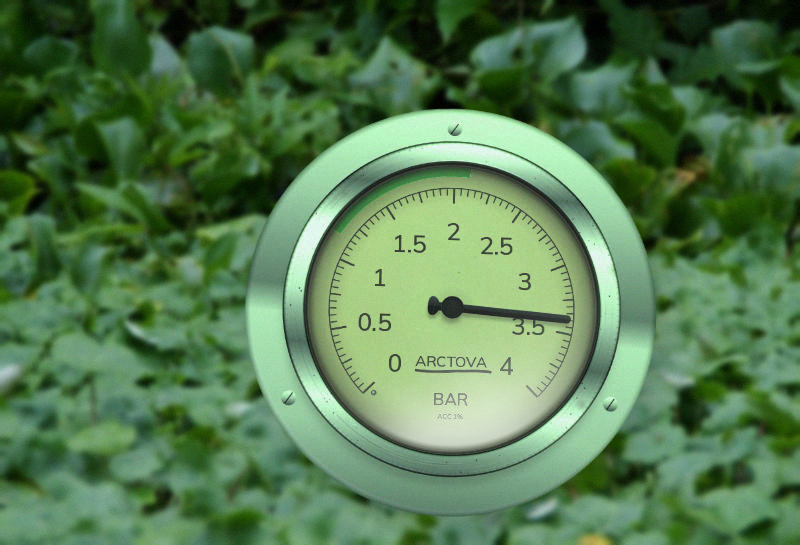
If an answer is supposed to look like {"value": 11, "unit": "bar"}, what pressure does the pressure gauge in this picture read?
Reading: {"value": 3.4, "unit": "bar"}
